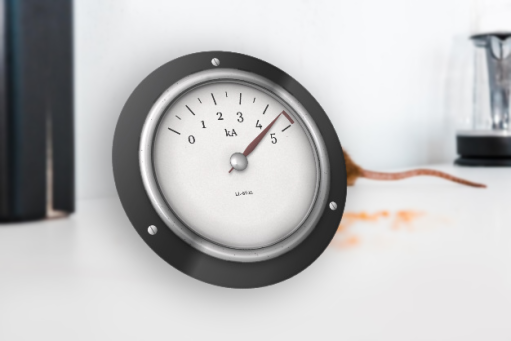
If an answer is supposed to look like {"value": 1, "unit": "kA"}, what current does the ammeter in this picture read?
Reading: {"value": 4.5, "unit": "kA"}
